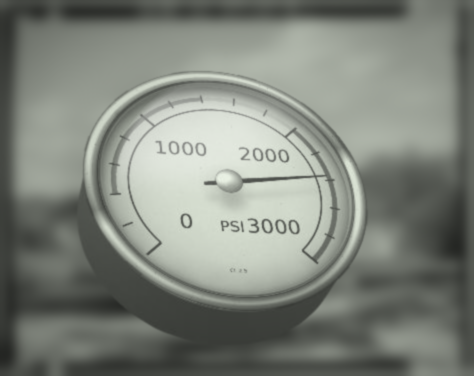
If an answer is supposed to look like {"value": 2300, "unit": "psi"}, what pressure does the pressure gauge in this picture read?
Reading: {"value": 2400, "unit": "psi"}
